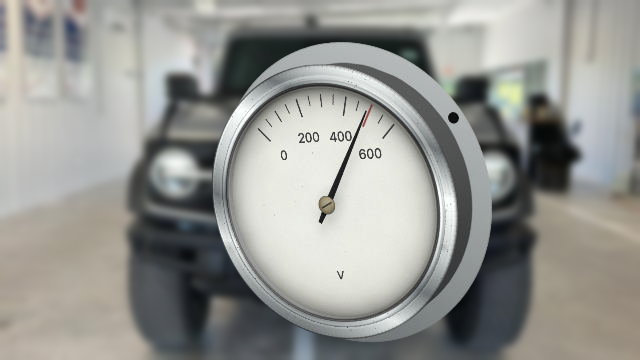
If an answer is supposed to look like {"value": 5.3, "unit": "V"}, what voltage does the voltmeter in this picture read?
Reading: {"value": 500, "unit": "V"}
